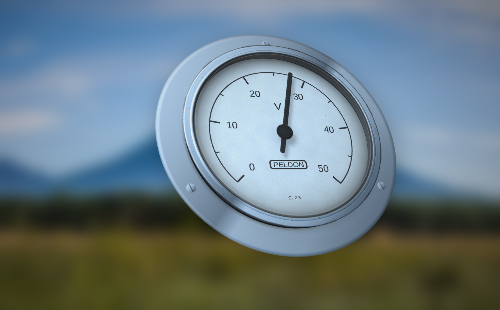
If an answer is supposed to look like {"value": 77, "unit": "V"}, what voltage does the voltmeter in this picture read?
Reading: {"value": 27.5, "unit": "V"}
